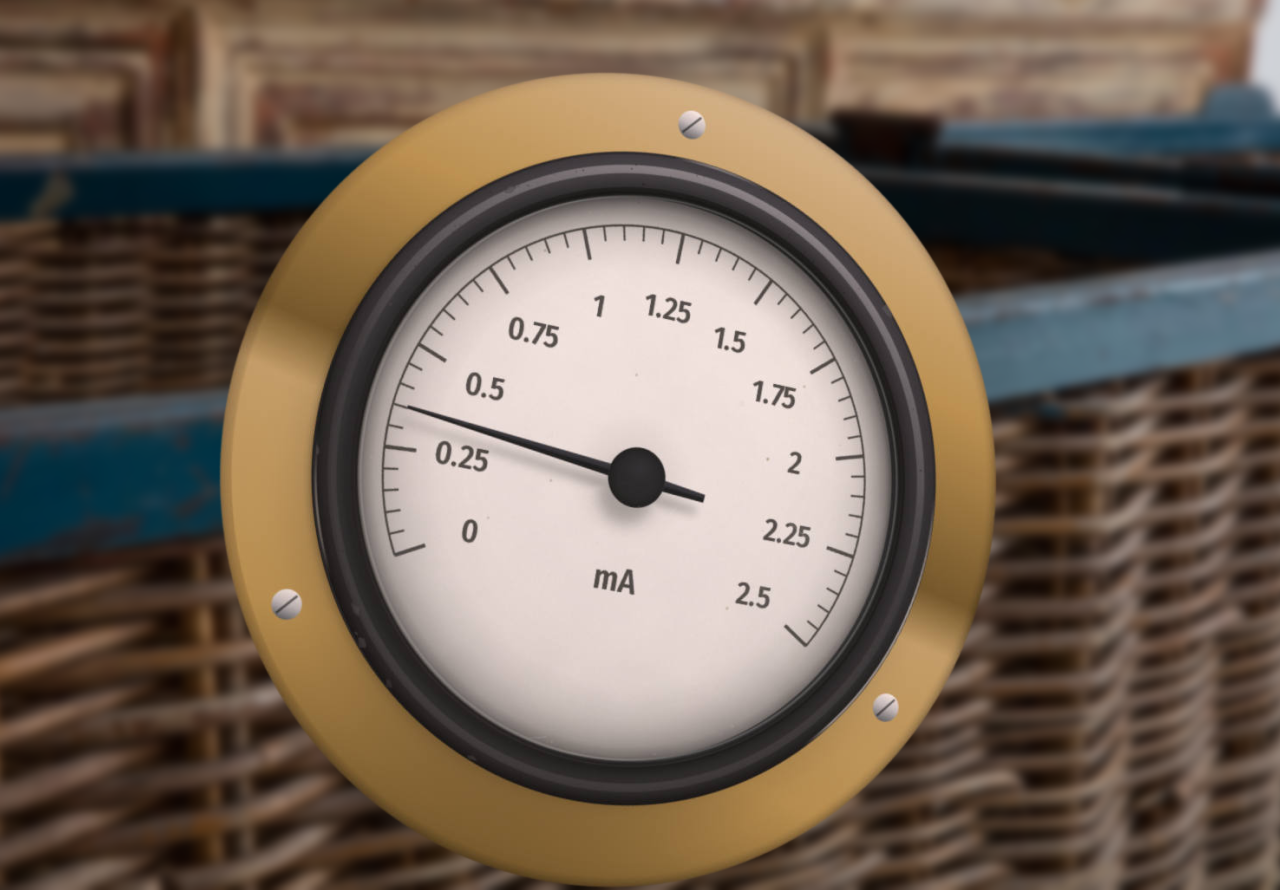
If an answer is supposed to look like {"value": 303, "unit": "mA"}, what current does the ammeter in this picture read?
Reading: {"value": 0.35, "unit": "mA"}
